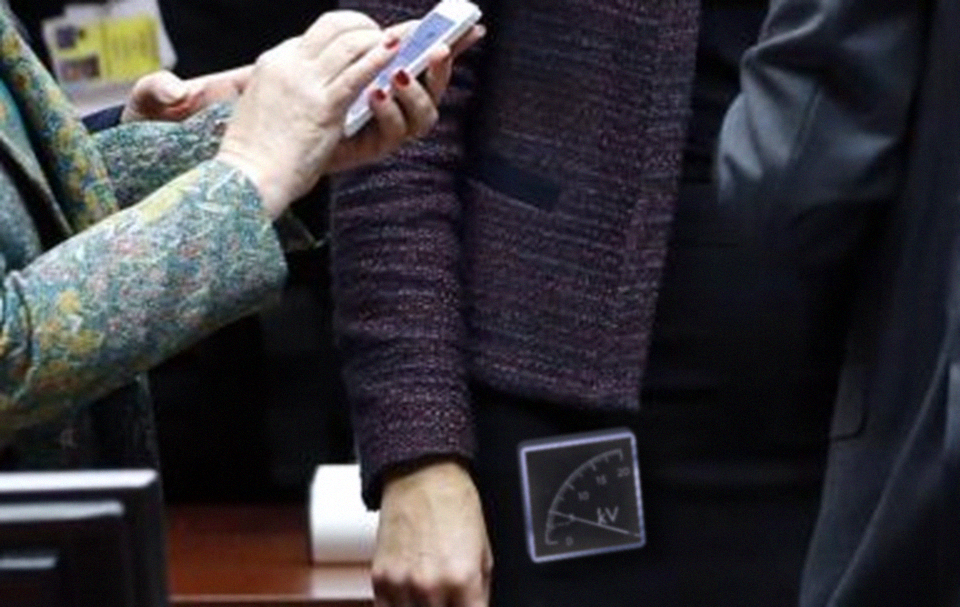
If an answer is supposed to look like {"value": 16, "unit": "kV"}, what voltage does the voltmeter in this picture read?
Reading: {"value": 5, "unit": "kV"}
